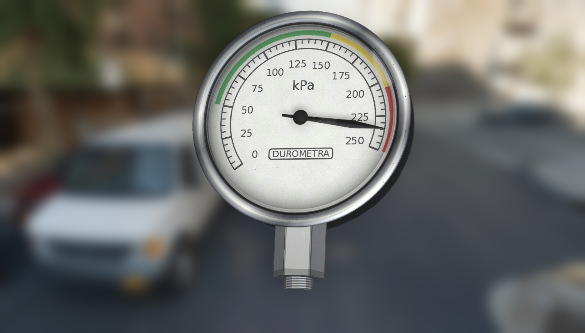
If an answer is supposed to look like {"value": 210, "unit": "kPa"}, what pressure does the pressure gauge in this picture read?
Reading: {"value": 235, "unit": "kPa"}
